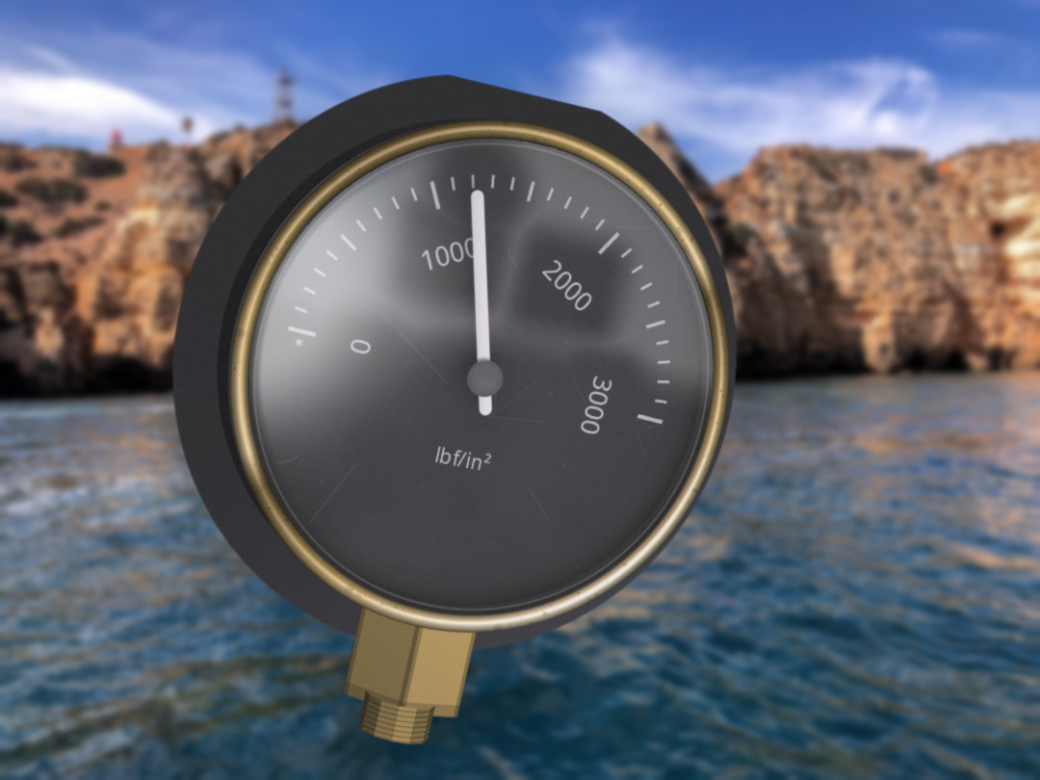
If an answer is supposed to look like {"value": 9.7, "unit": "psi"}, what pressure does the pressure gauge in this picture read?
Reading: {"value": 1200, "unit": "psi"}
